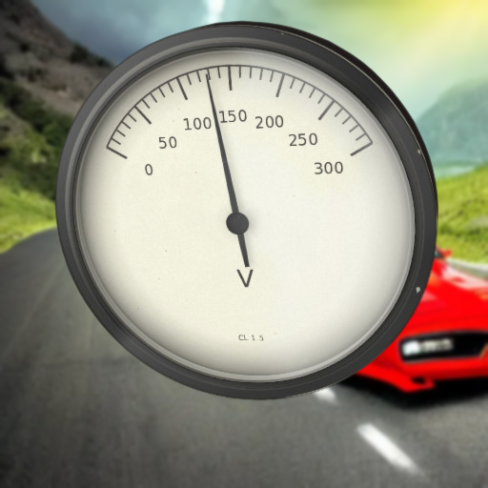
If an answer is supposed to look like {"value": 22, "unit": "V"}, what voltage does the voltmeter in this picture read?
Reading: {"value": 130, "unit": "V"}
